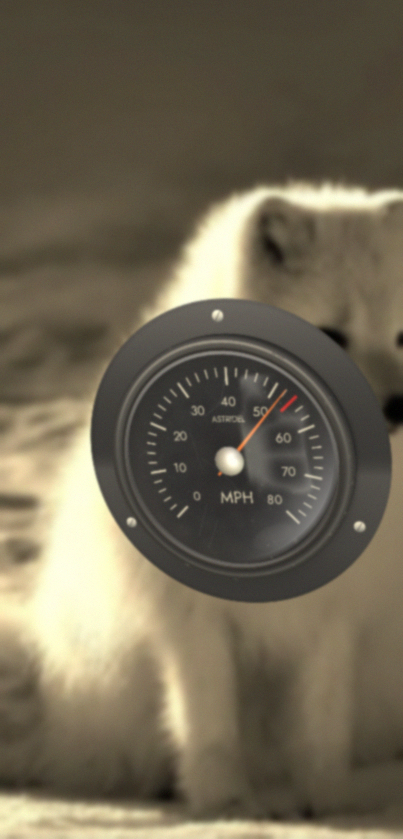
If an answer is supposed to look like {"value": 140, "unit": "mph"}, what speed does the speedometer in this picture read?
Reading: {"value": 52, "unit": "mph"}
